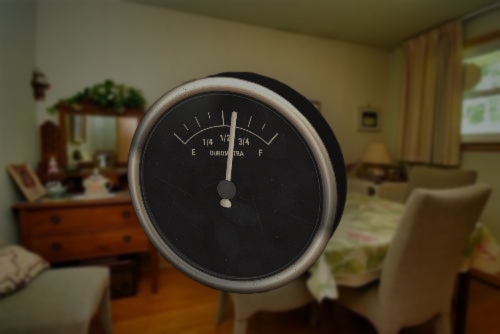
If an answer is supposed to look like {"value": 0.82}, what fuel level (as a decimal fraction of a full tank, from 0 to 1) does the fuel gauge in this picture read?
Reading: {"value": 0.625}
